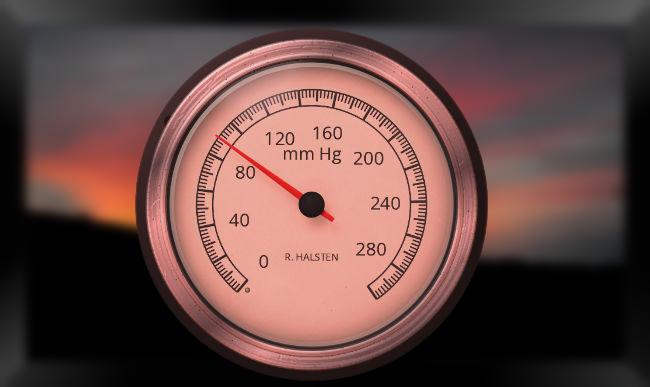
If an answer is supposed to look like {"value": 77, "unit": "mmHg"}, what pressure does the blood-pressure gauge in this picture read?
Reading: {"value": 90, "unit": "mmHg"}
